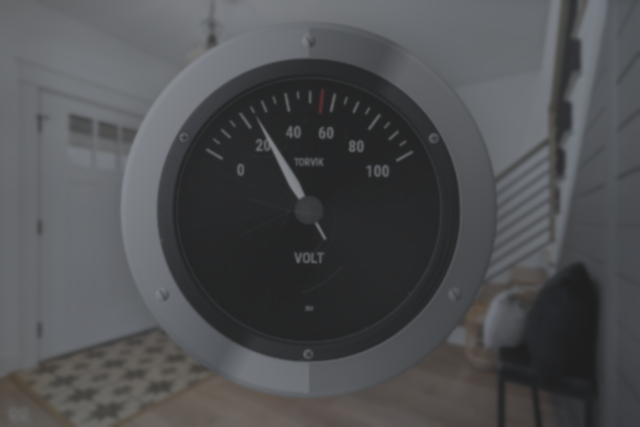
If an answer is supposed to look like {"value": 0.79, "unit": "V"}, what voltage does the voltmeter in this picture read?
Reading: {"value": 25, "unit": "V"}
